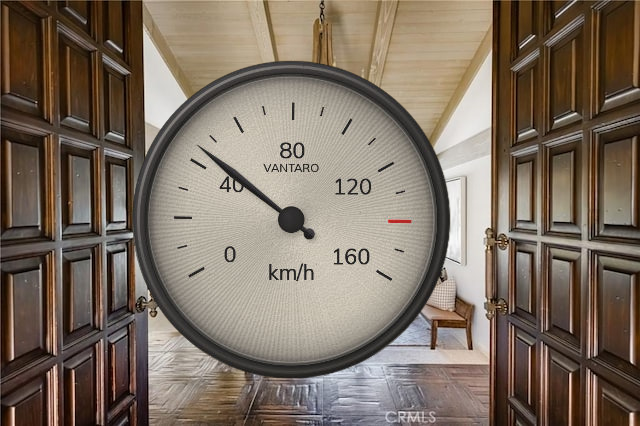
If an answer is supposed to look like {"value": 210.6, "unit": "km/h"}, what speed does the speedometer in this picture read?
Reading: {"value": 45, "unit": "km/h"}
